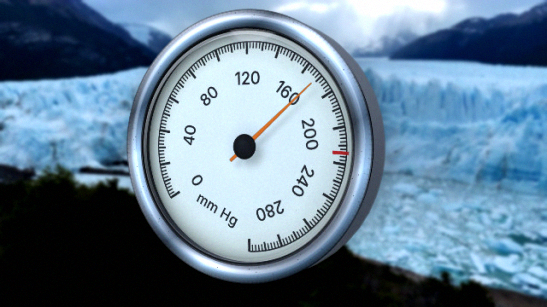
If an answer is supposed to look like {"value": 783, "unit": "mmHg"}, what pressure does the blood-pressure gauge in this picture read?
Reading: {"value": 170, "unit": "mmHg"}
